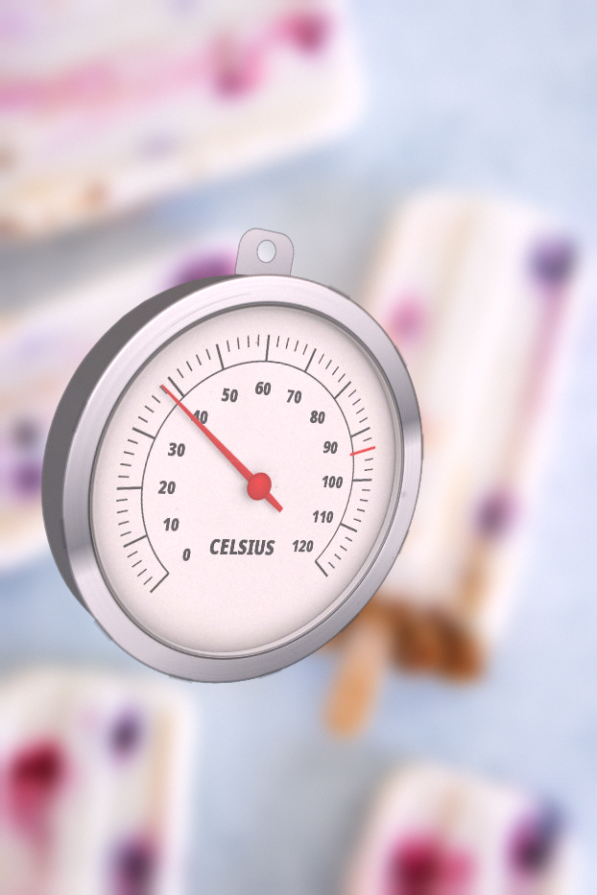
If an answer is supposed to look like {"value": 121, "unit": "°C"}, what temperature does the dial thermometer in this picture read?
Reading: {"value": 38, "unit": "°C"}
